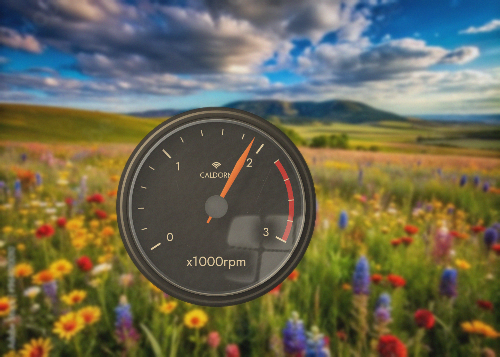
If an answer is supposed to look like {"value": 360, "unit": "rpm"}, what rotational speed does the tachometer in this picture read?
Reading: {"value": 1900, "unit": "rpm"}
